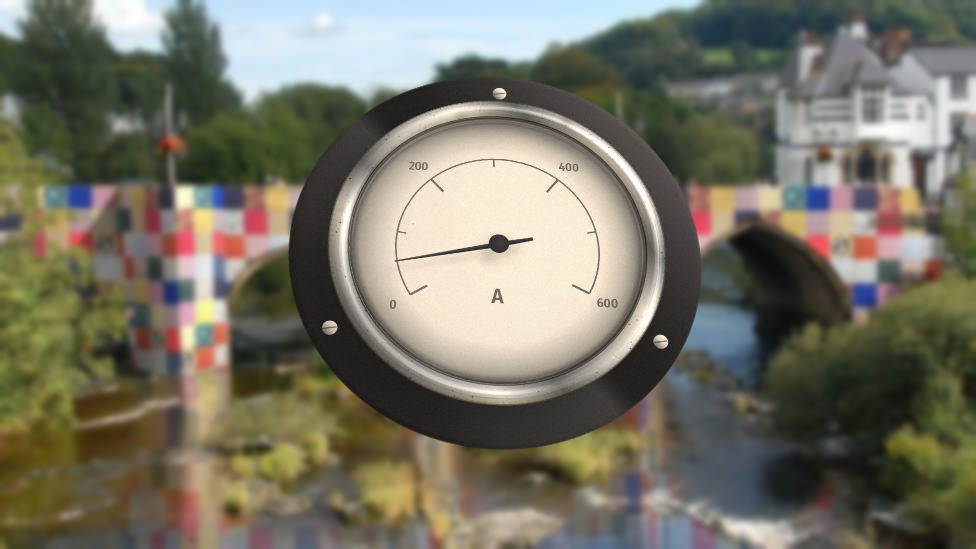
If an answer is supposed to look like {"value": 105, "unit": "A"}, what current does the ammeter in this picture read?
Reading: {"value": 50, "unit": "A"}
